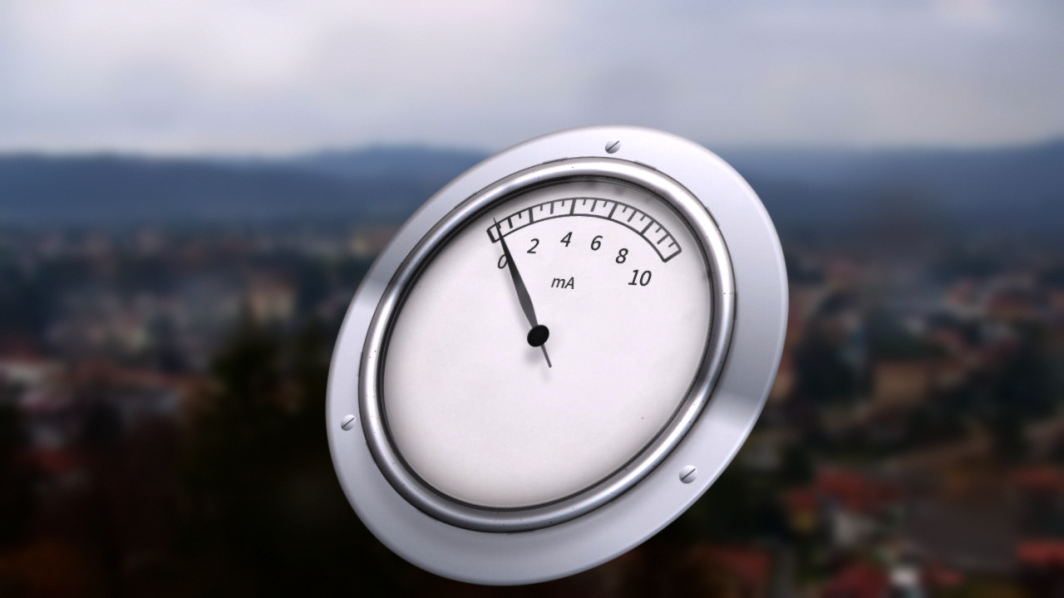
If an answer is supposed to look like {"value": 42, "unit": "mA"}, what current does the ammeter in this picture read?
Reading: {"value": 0.5, "unit": "mA"}
